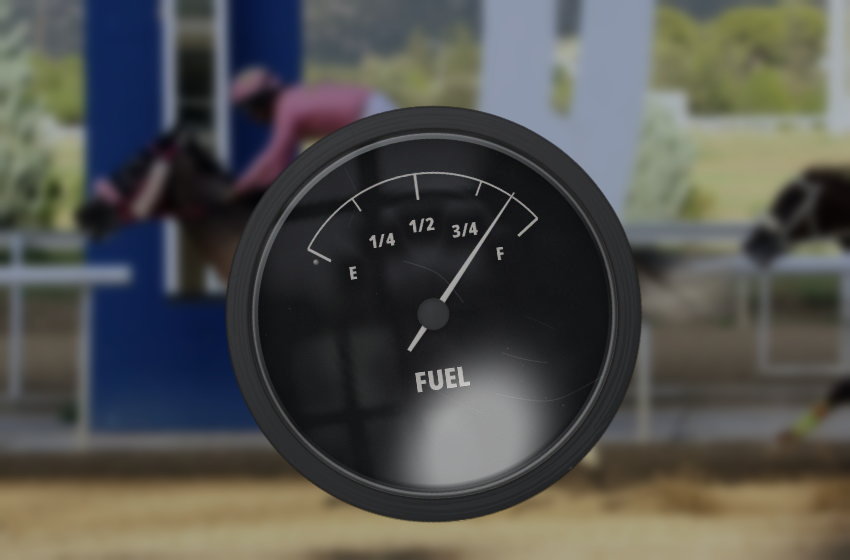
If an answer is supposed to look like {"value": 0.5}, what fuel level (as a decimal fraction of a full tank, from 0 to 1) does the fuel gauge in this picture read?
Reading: {"value": 0.875}
